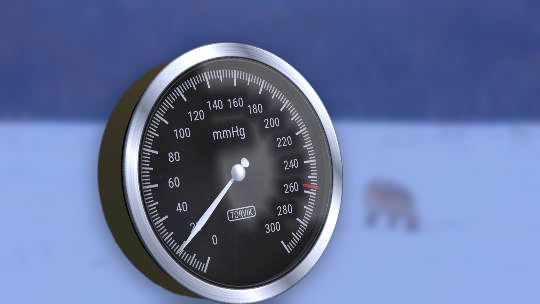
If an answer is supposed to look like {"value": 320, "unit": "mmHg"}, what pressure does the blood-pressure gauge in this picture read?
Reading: {"value": 20, "unit": "mmHg"}
